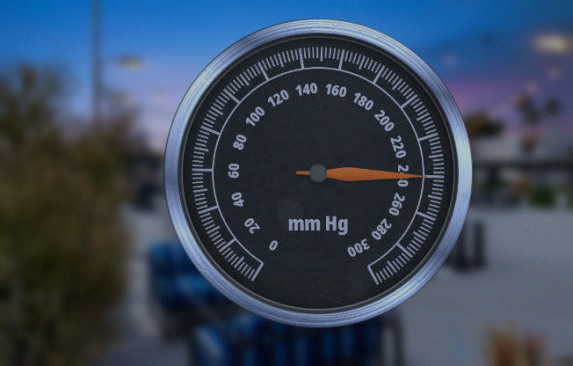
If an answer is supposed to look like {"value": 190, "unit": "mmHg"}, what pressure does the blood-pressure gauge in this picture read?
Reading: {"value": 240, "unit": "mmHg"}
